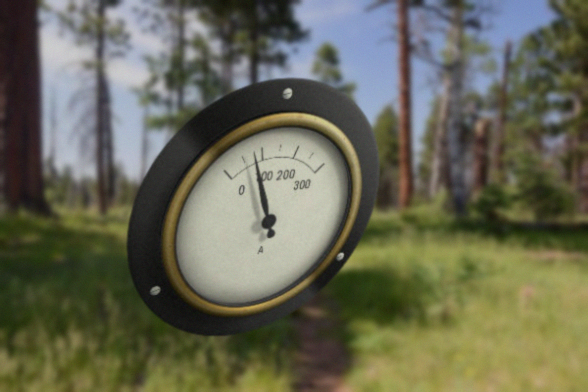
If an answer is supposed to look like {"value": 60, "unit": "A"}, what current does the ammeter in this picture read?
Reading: {"value": 75, "unit": "A"}
